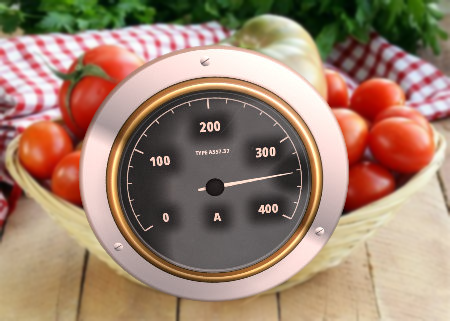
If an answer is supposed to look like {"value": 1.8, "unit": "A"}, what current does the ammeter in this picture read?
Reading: {"value": 340, "unit": "A"}
